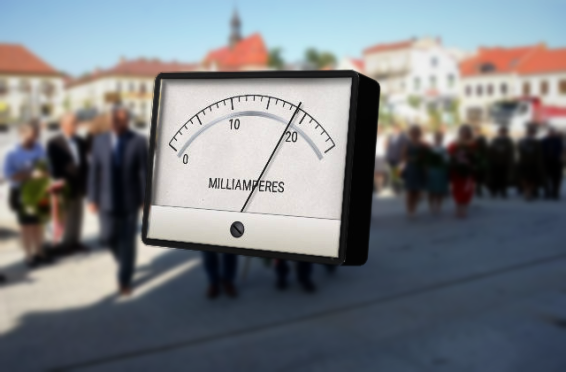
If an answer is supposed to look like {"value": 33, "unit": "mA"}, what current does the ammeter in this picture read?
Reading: {"value": 19, "unit": "mA"}
